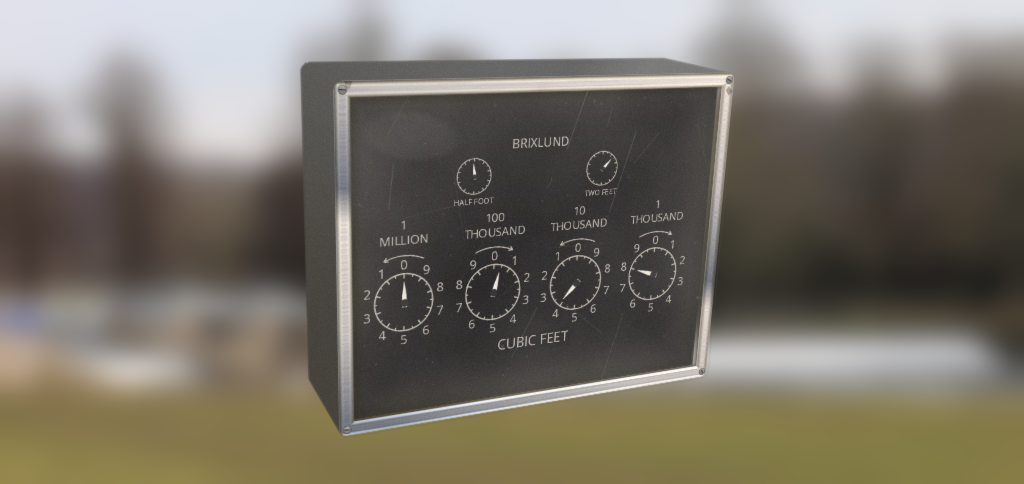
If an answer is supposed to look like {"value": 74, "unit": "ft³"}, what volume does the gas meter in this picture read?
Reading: {"value": 3800, "unit": "ft³"}
